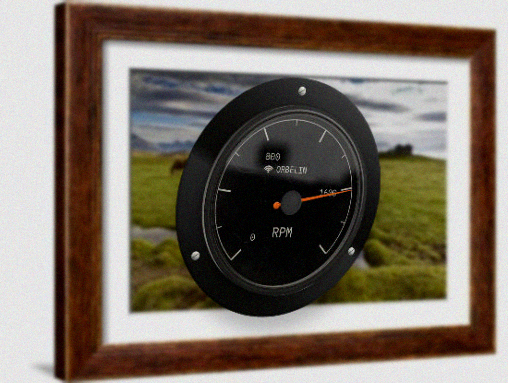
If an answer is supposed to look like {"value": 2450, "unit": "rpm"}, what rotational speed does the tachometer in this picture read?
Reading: {"value": 1600, "unit": "rpm"}
